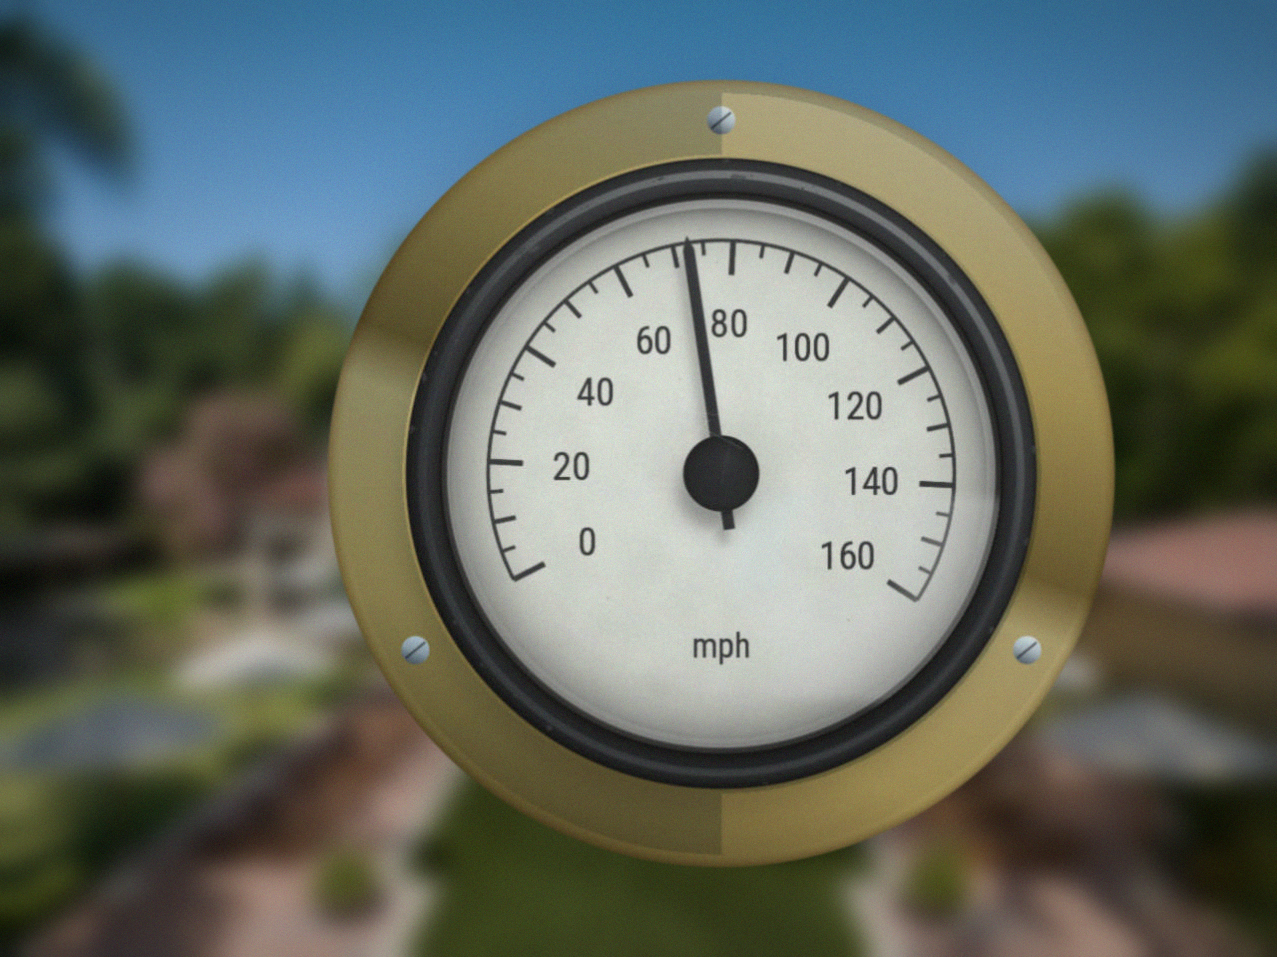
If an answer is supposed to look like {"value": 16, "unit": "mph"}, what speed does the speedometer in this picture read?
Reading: {"value": 72.5, "unit": "mph"}
